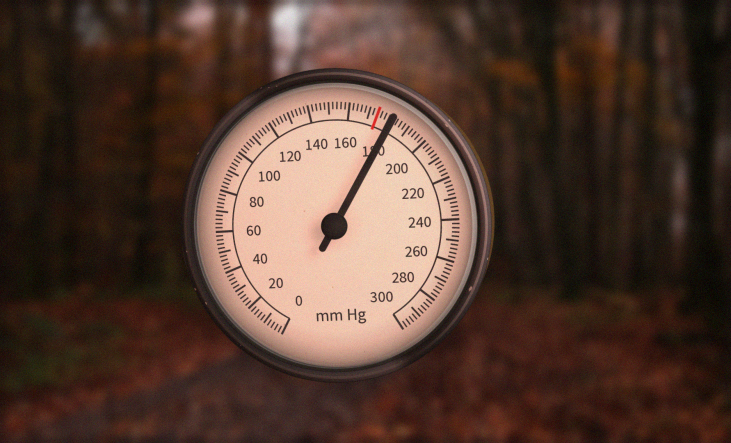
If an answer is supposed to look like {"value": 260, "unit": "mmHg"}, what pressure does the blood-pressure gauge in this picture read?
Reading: {"value": 182, "unit": "mmHg"}
